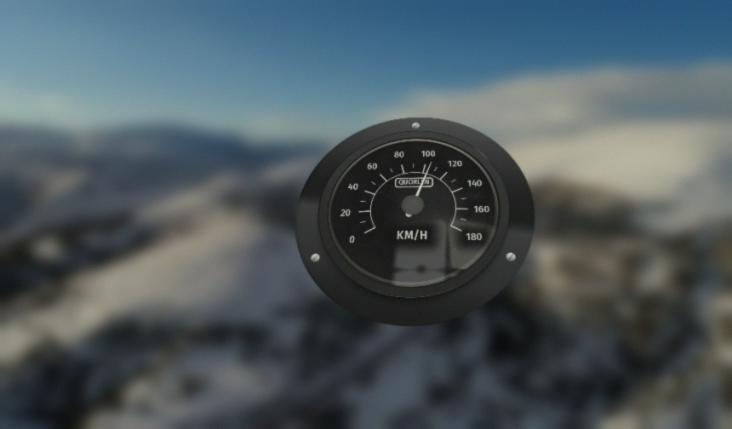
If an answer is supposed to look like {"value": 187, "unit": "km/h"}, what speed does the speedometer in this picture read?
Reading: {"value": 105, "unit": "km/h"}
